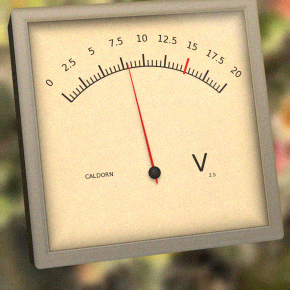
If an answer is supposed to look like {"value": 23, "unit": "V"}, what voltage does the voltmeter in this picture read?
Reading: {"value": 8, "unit": "V"}
